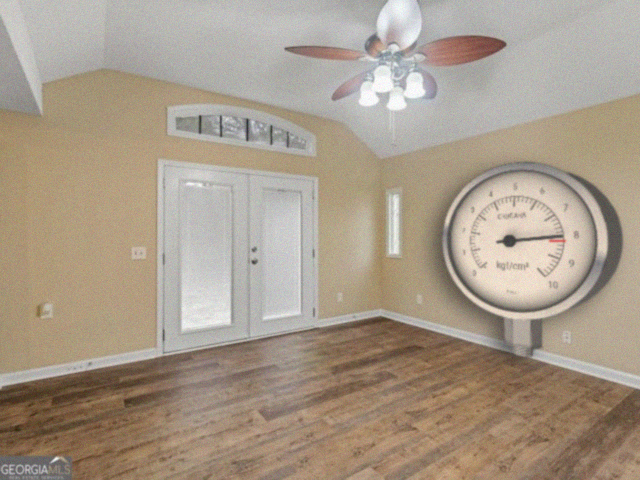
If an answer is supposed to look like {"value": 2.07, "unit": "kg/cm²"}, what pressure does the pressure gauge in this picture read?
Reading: {"value": 8, "unit": "kg/cm²"}
